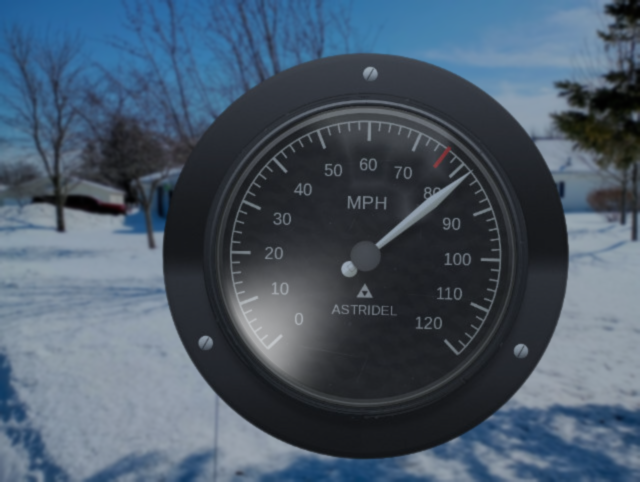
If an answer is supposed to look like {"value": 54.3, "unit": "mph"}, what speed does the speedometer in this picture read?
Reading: {"value": 82, "unit": "mph"}
